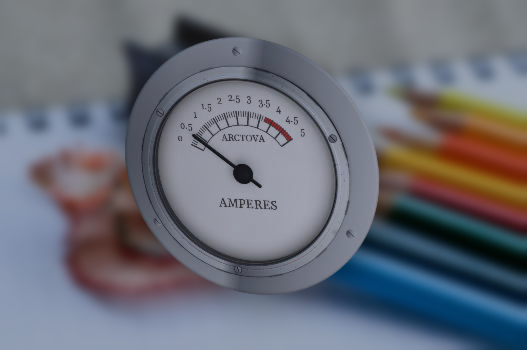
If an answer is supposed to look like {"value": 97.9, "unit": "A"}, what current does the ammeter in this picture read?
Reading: {"value": 0.5, "unit": "A"}
